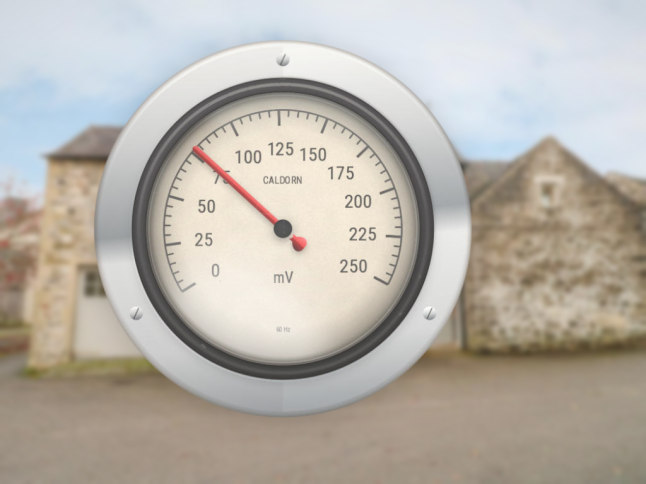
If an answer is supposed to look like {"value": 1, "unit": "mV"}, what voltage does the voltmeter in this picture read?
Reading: {"value": 77.5, "unit": "mV"}
